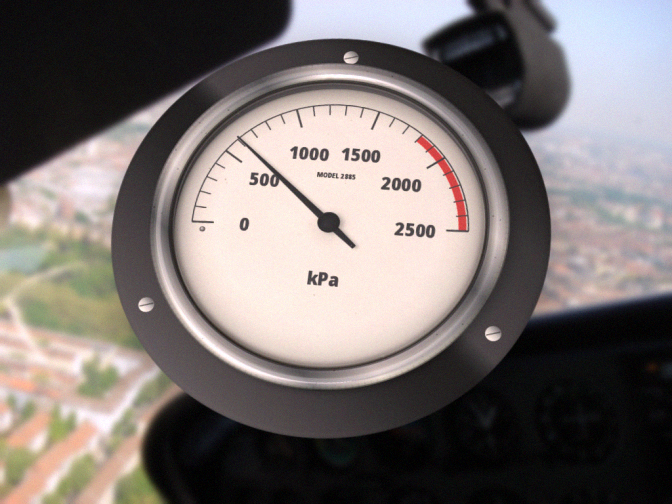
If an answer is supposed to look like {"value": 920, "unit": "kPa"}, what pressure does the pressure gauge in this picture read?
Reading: {"value": 600, "unit": "kPa"}
